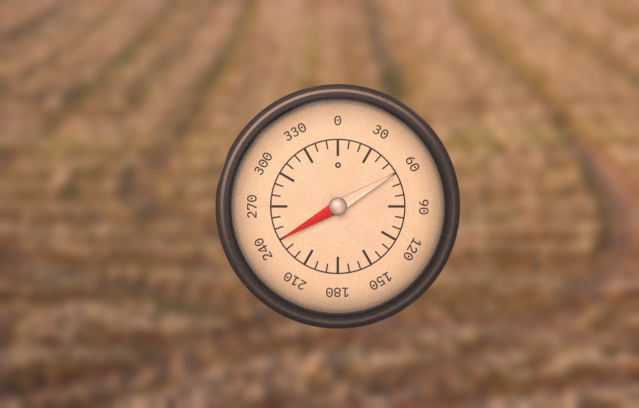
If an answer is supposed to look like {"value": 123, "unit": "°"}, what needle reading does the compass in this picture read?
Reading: {"value": 240, "unit": "°"}
